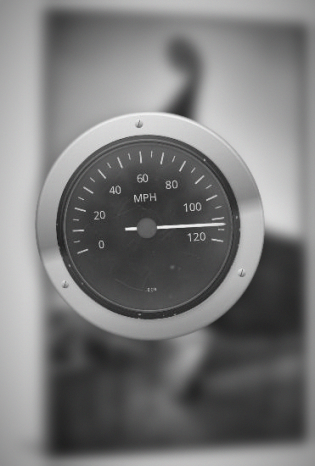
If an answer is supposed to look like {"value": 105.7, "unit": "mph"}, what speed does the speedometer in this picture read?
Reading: {"value": 112.5, "unit": "mph"}
